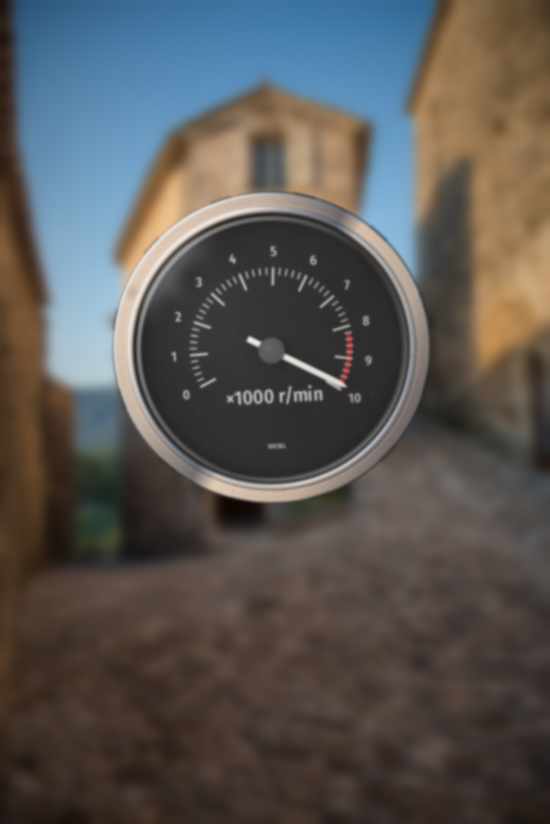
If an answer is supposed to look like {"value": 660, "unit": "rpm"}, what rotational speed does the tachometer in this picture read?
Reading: {"value": 9800, "unit": "rpm"}
